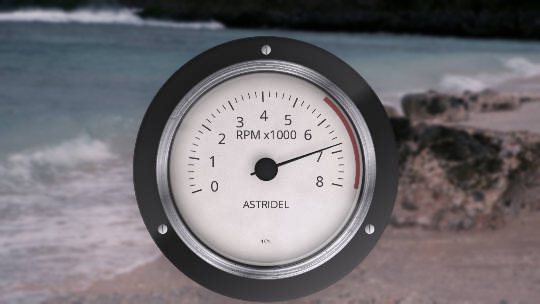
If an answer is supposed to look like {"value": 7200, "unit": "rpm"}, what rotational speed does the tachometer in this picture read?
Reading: {"value": 6800, "unit": "rpm"}
